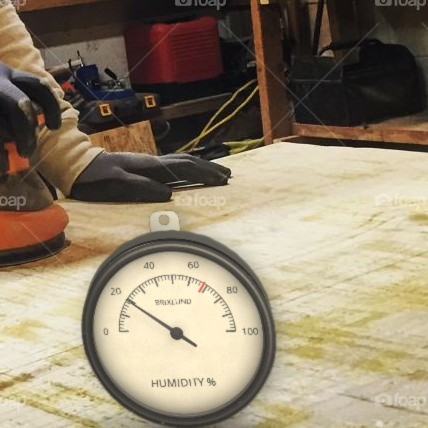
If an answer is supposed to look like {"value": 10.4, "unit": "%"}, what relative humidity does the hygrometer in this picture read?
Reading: {"value": 20, "unit": "%"}
